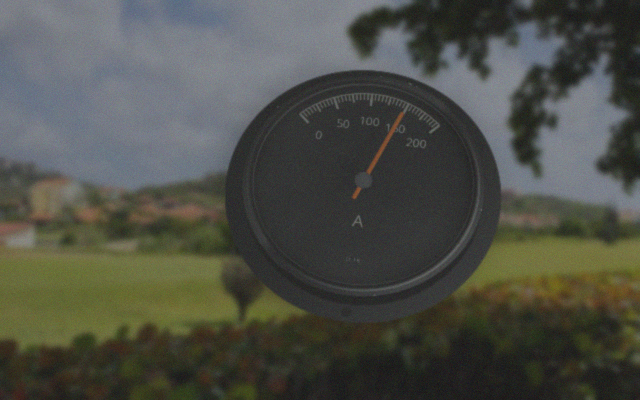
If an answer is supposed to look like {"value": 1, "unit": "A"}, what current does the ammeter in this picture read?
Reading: {"value": 150, "unit": "A"}
